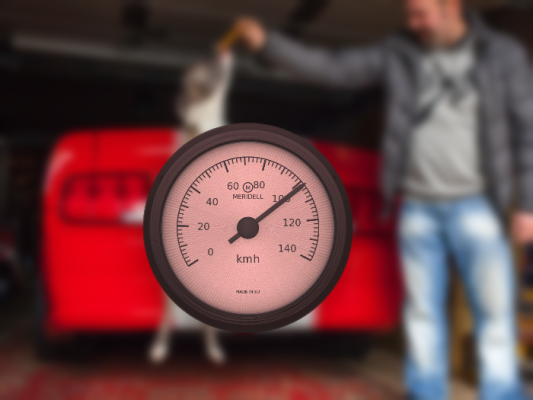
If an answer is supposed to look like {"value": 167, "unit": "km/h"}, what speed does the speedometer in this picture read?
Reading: {"value": 102, "unit": "km/h"}
